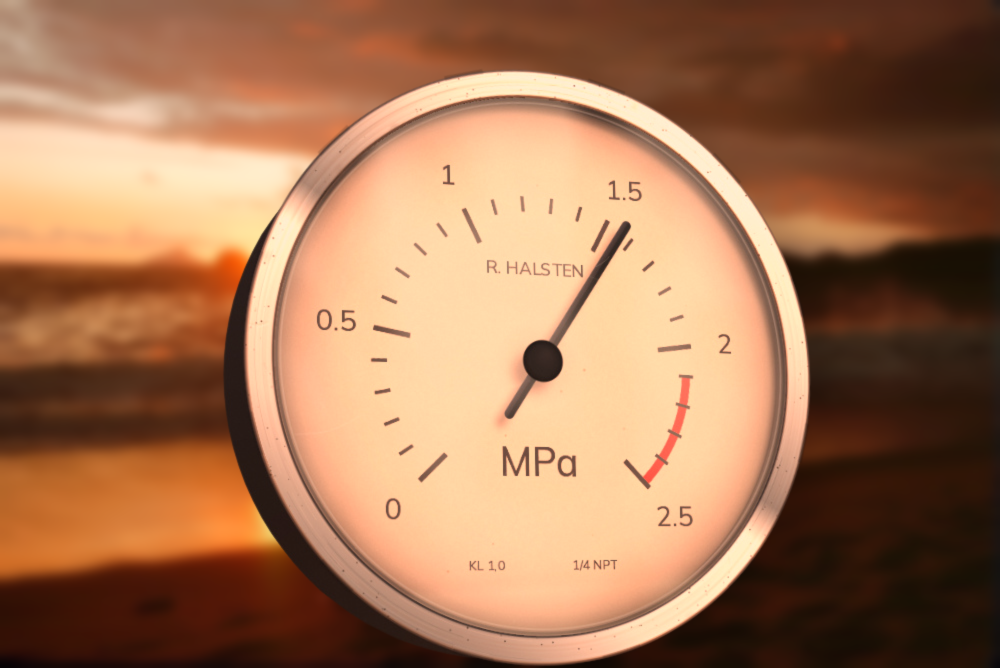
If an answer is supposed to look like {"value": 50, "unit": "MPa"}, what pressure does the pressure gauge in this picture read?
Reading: {"value": 1.55, "unit": "MPa"}
